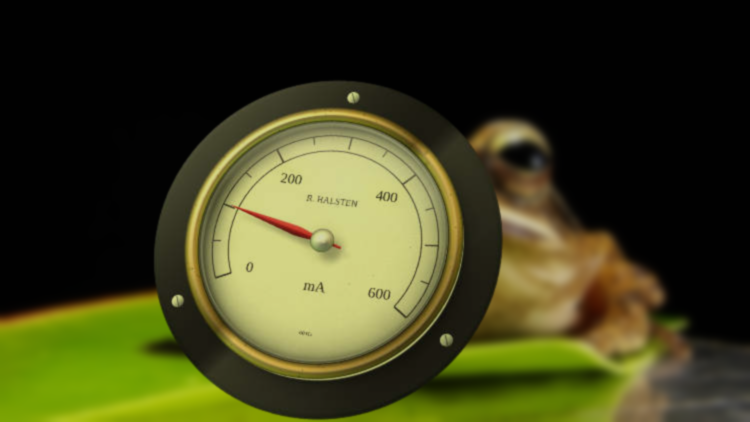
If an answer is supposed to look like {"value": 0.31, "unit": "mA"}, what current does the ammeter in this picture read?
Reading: {"value": 100, "unit": "mA"}
